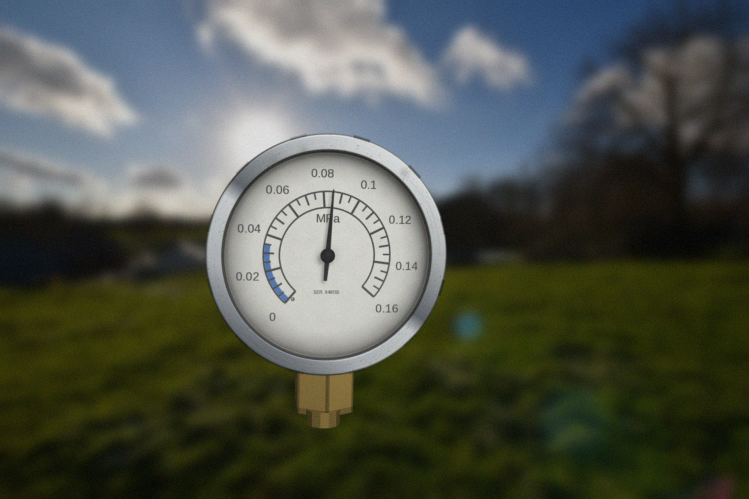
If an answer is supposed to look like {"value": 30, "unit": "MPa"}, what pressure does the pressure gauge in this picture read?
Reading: {"value": 0.085, "unit": "MPa"}
